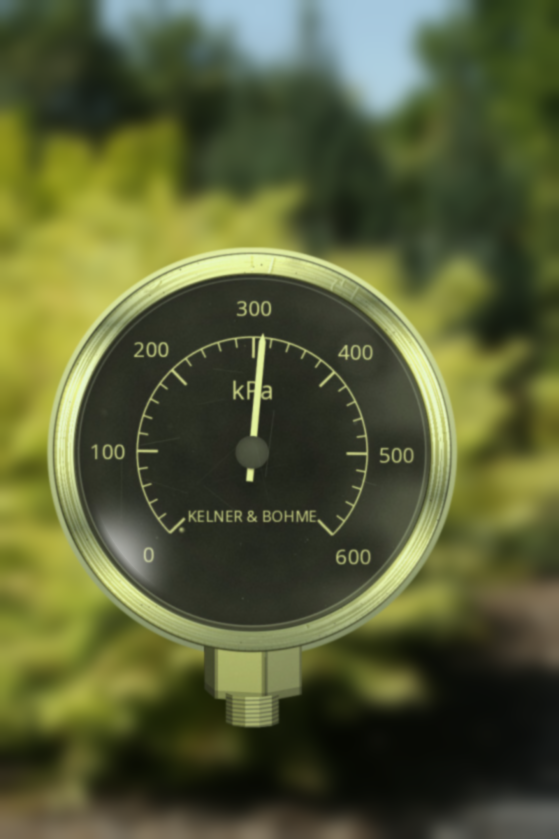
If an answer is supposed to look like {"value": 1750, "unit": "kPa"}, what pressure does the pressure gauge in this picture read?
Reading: {"value": 310, "unit": "kPa"}
